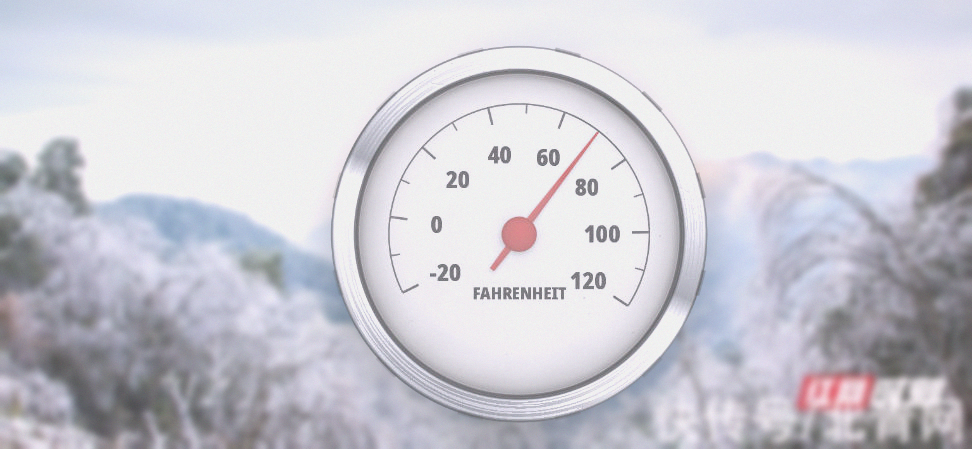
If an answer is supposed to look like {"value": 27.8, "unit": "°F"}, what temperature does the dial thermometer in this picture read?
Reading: {"value": 70, "unit": "°F"}
